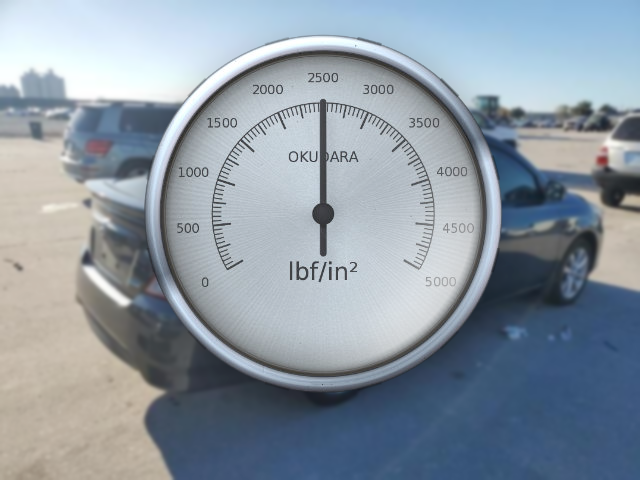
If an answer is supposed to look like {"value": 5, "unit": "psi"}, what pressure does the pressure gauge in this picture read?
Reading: {"value": 2500, "unit": "psi"}
